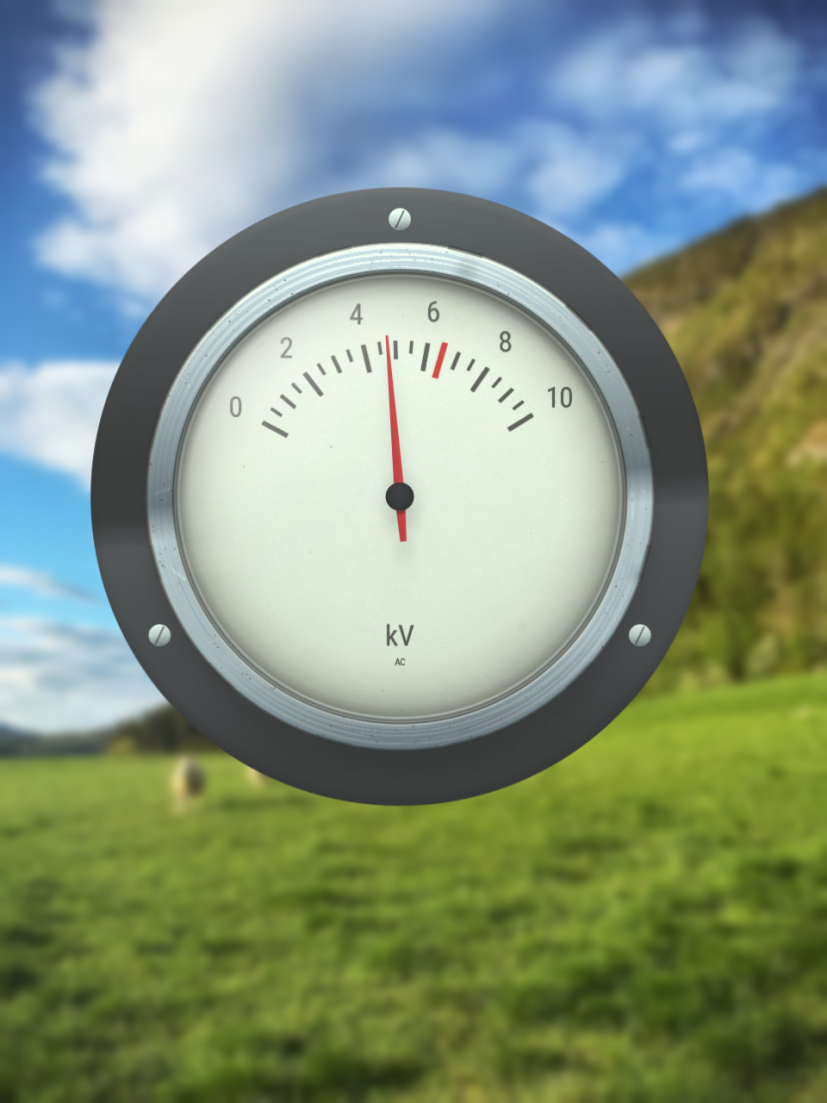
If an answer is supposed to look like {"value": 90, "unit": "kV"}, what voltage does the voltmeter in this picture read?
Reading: {"value": 4.75, "unit": "kV"}
